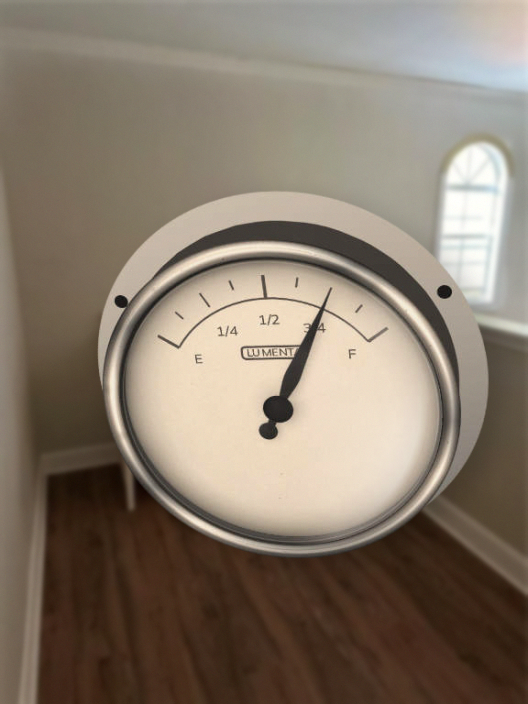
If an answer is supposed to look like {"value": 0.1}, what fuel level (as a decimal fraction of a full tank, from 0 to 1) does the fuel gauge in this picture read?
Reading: {"value": 0.75}
